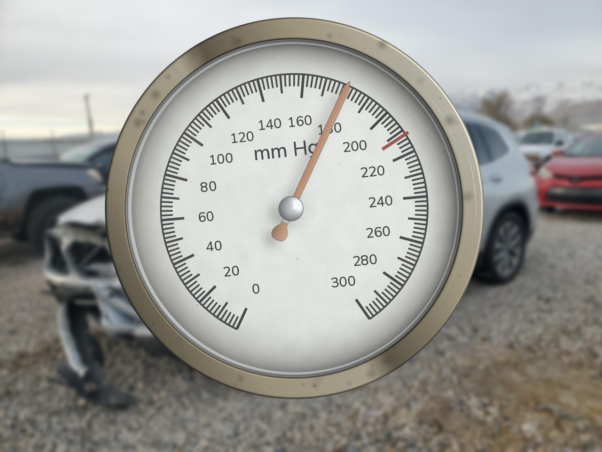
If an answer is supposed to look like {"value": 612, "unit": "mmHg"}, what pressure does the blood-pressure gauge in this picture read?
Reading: {"value": 180, "unit": "mmHg"}
